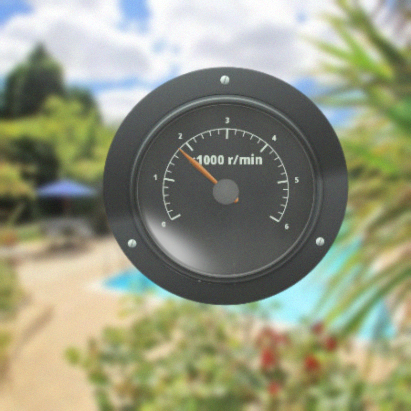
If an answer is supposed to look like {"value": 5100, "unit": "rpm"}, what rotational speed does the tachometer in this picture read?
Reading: {"value": 1800, "unit": "rpm"}
